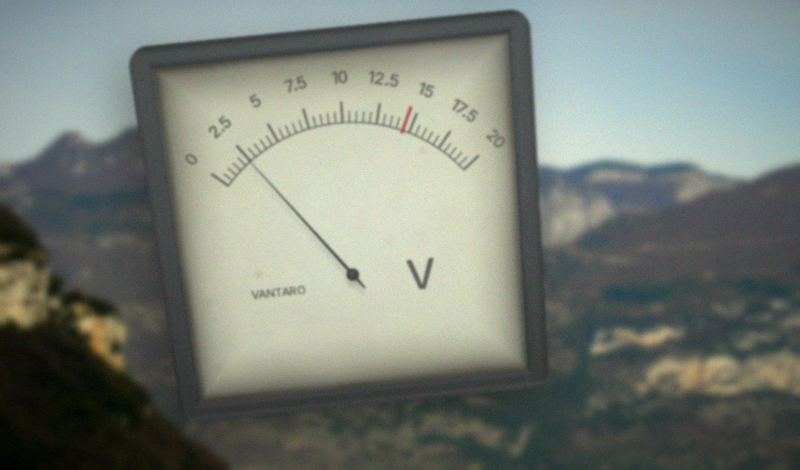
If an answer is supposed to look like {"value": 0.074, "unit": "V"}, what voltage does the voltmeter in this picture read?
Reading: {"value": 2.5, "unit": "V"}
